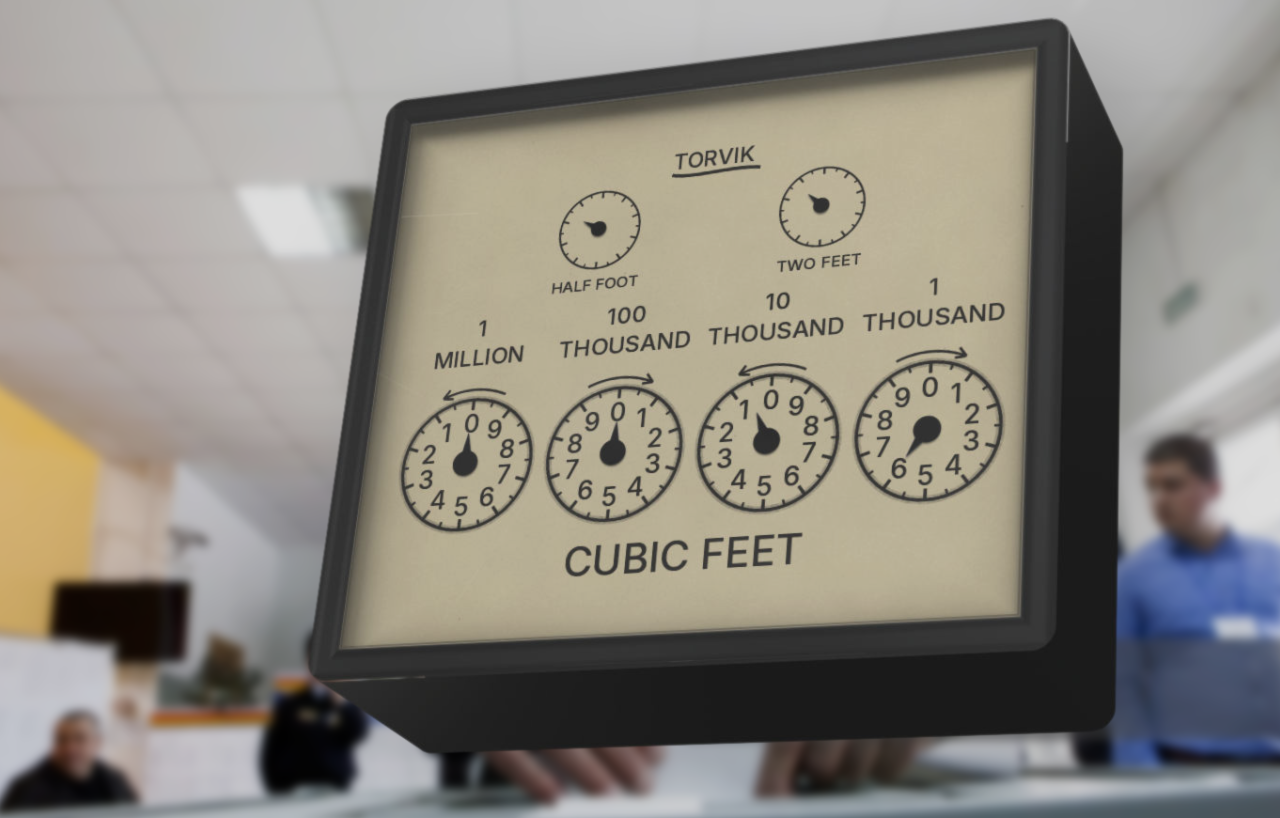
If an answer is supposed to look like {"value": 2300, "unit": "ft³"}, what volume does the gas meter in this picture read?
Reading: {"value": 600, "unit": "ft³"}
